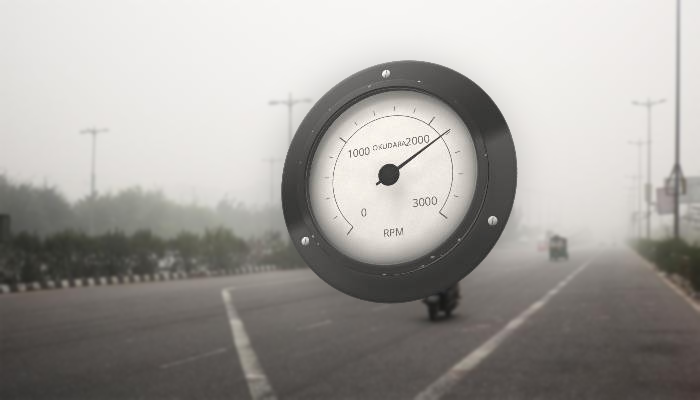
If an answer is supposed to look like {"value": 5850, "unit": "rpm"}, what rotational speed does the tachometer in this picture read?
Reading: {"value": 2200, "unit": "rpm"}
